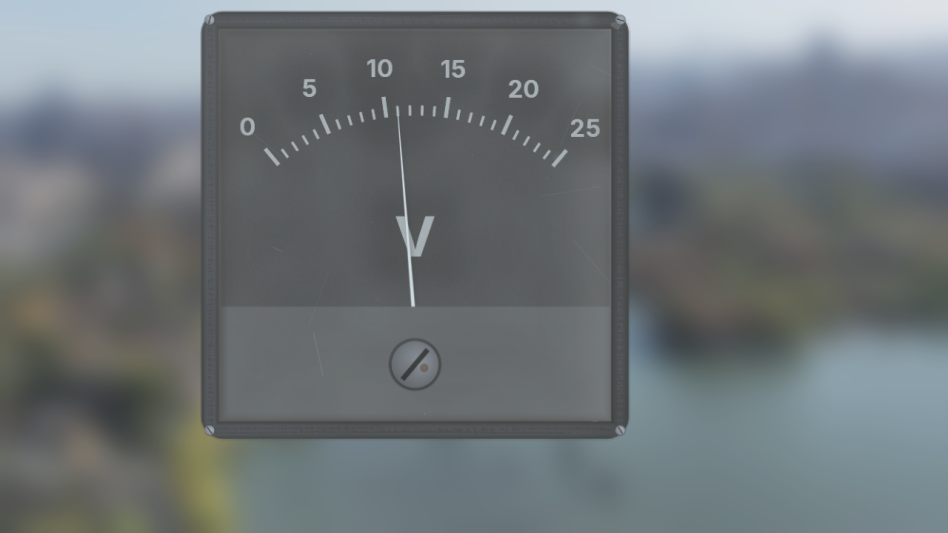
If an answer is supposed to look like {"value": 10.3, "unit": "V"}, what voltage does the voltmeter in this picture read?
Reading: {"value": 11, "unit": "V"}
